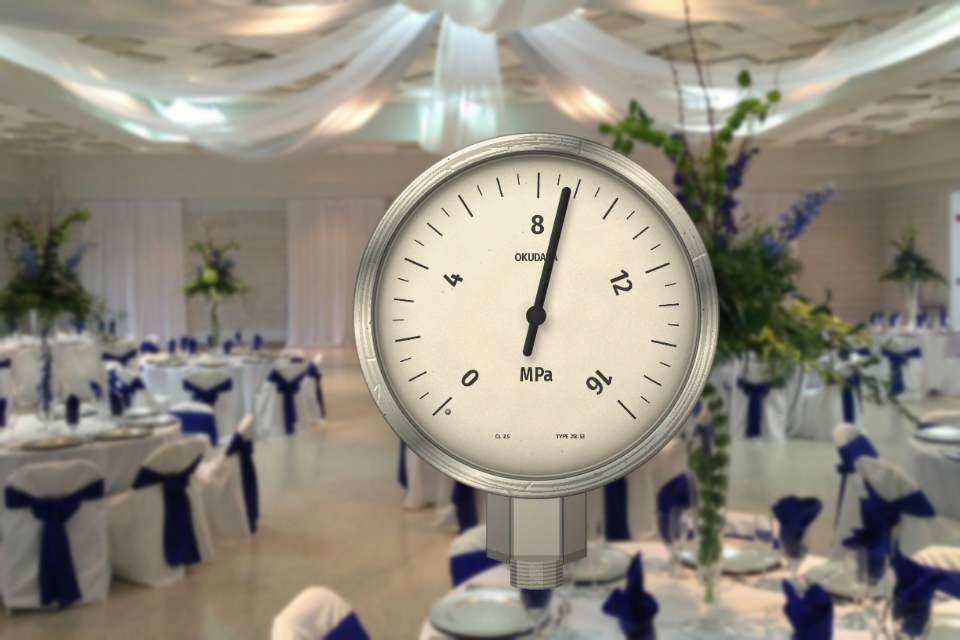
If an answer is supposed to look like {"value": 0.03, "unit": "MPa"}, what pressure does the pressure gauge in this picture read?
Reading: {"value": 8.75, "unit": "MPa"}
